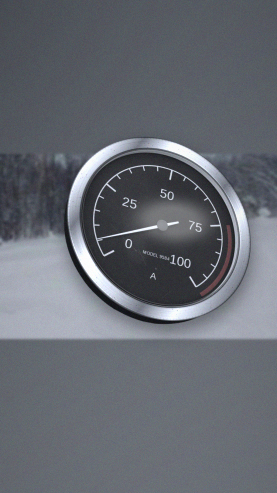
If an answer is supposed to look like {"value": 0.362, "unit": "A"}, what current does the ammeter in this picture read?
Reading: {"value": 5, "unit": "A"}
